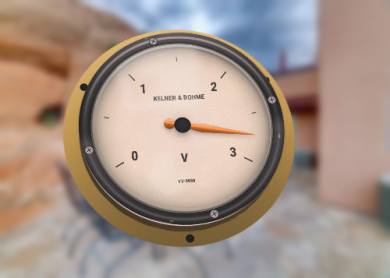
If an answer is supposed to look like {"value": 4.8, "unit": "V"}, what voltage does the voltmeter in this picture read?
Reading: {"value": 2.75, "unit": "V"}
